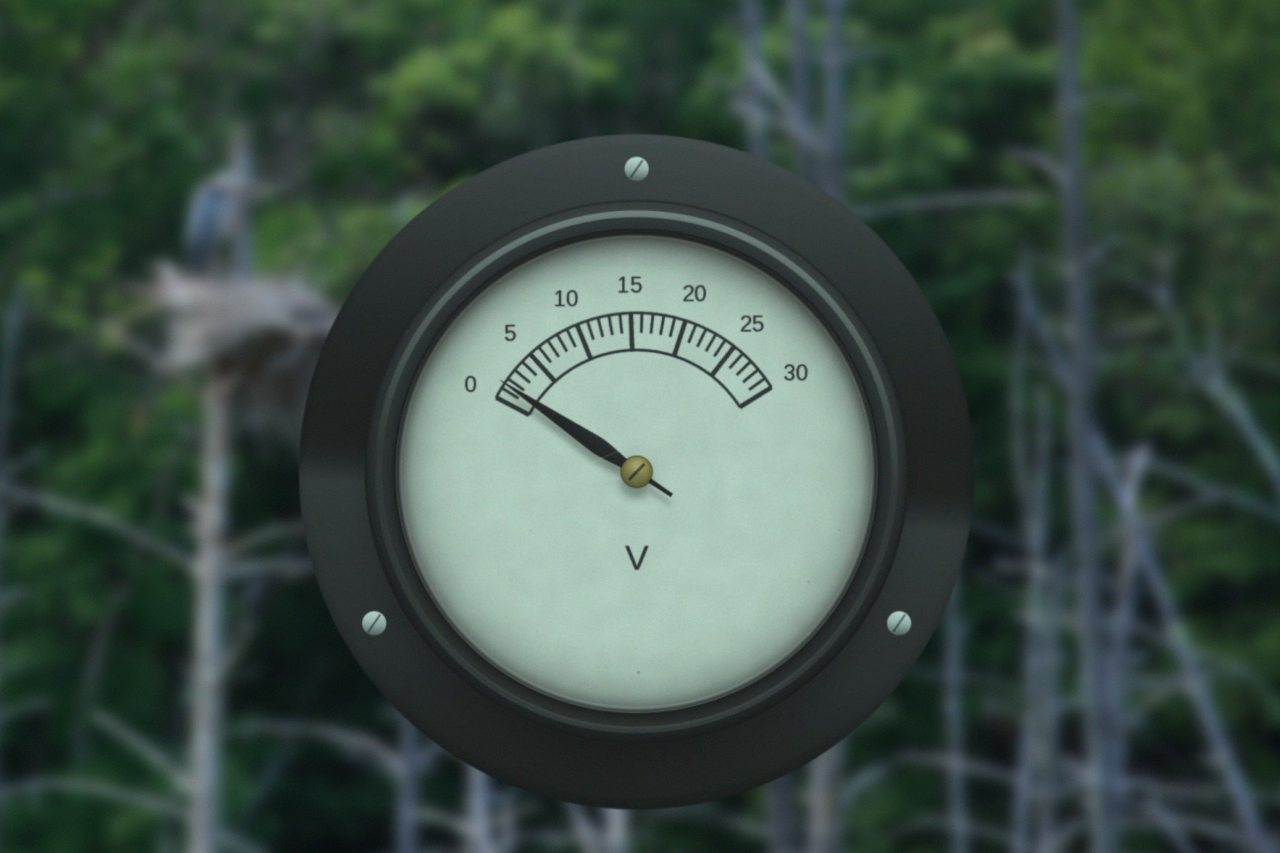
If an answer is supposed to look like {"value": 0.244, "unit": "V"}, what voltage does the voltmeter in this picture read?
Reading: {"value": 1.5, "unit": "V"}
